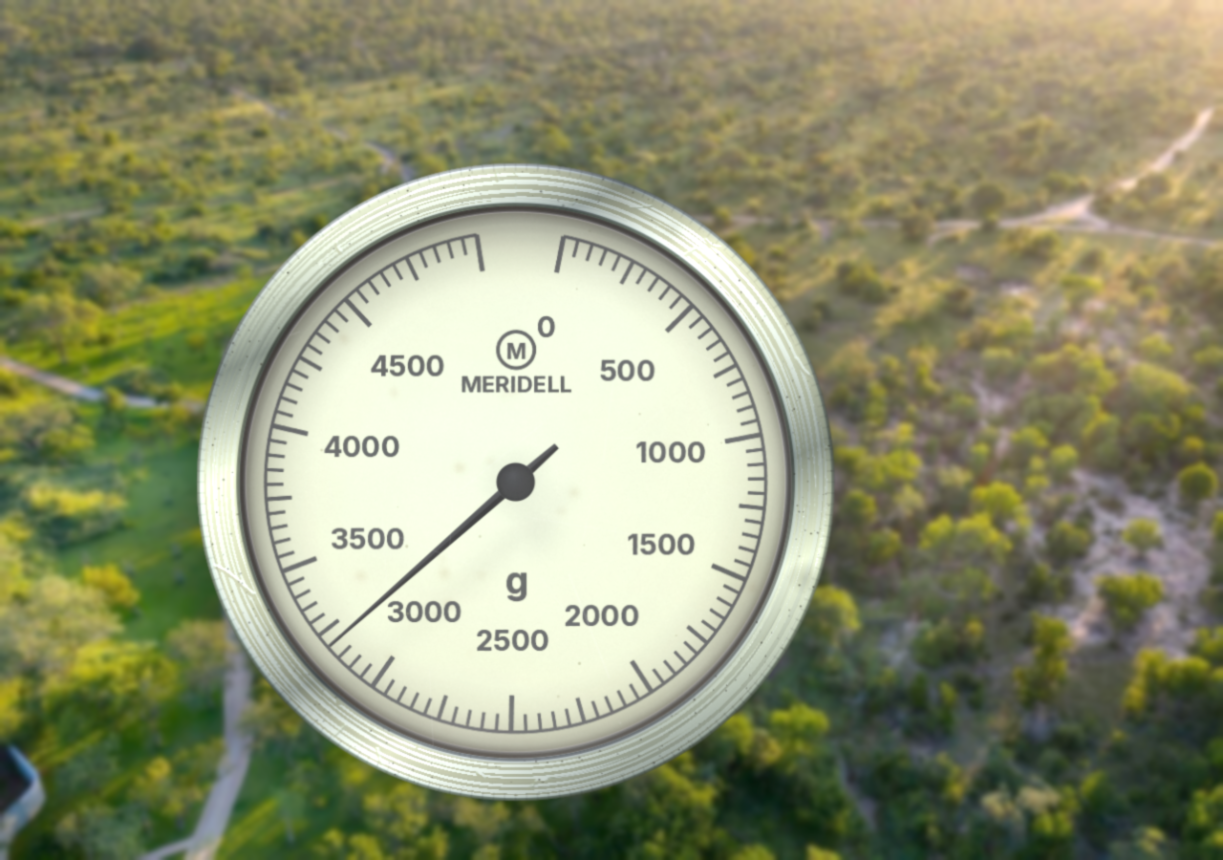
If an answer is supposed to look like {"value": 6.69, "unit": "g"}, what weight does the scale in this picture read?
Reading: {"value": 3200, "unit": "g"}
